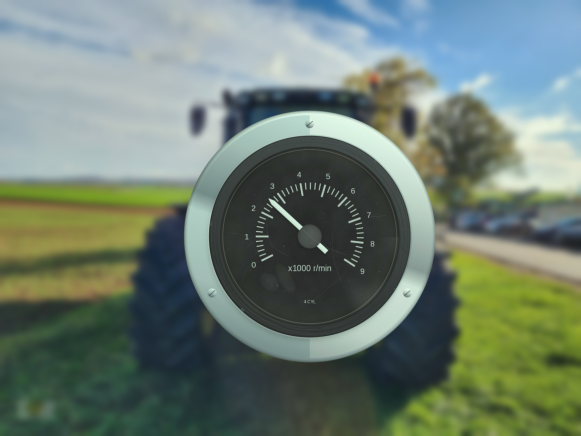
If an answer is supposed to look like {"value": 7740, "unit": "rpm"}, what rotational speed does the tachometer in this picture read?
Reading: {"value": 2600, "unit": "rpm"}
